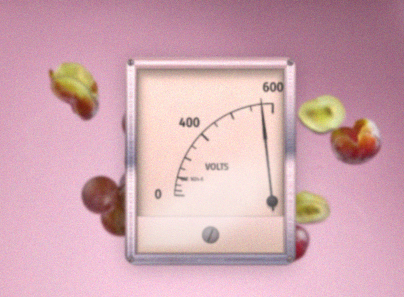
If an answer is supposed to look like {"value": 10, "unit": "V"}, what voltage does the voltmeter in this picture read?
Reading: {"value": 575, "unit": "V"}
